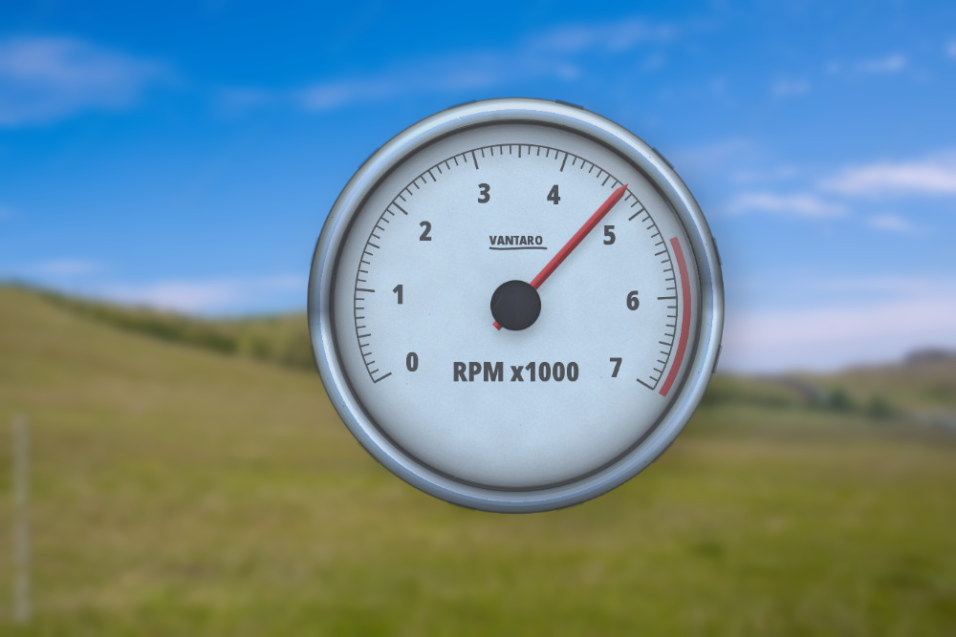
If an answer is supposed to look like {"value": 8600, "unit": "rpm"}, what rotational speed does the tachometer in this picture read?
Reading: {"value": 4700, "unit": "rpm"}
